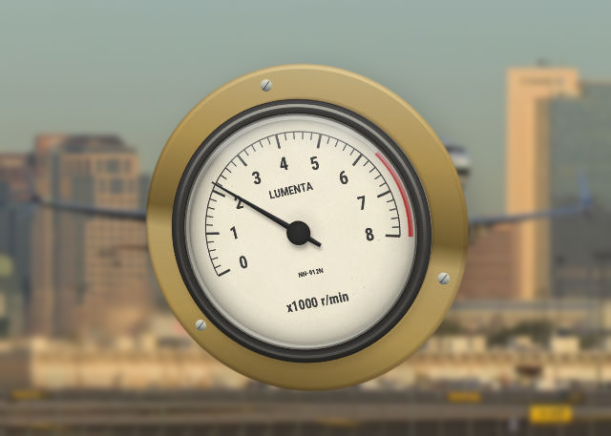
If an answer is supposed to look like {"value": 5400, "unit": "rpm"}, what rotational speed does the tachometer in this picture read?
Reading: {"value": 2200, "unit": "rpm"}
